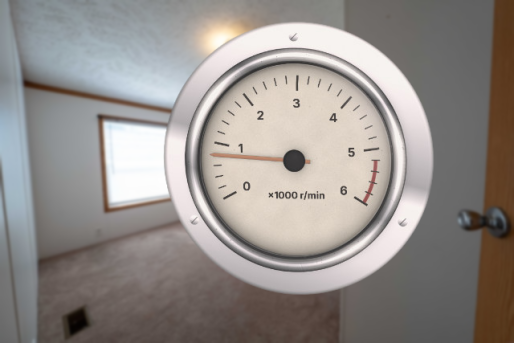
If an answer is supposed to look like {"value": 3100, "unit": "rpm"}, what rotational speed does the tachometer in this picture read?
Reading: {"value": 800, "unit": "rpm"}
